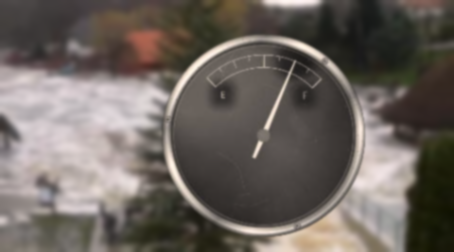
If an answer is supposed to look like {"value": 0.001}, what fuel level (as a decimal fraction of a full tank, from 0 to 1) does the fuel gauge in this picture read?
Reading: {"value": 0.75}
